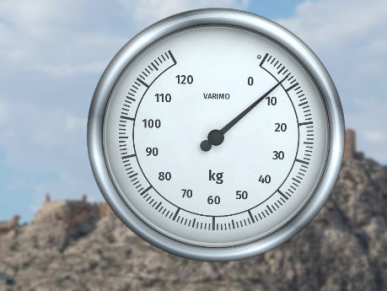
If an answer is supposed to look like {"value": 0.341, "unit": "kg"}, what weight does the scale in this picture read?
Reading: {"value": 7, "unit": "kg"}
